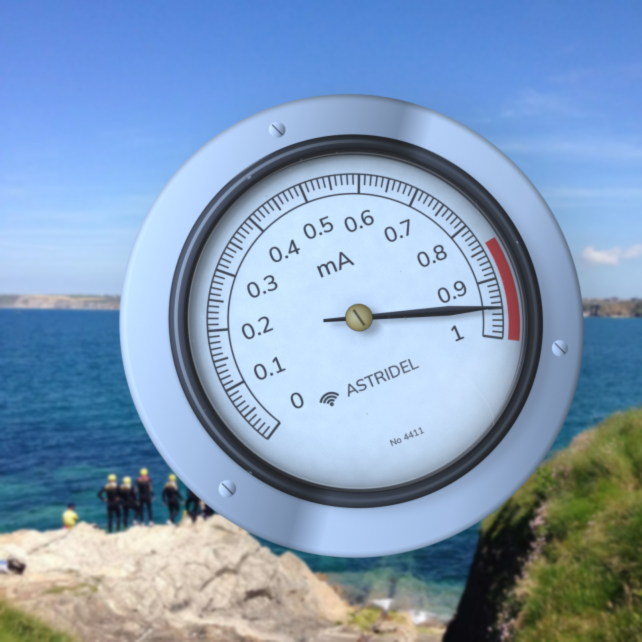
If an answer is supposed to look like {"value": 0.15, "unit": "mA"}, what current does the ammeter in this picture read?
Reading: {"value": 0.95, "unit": "mA"}
